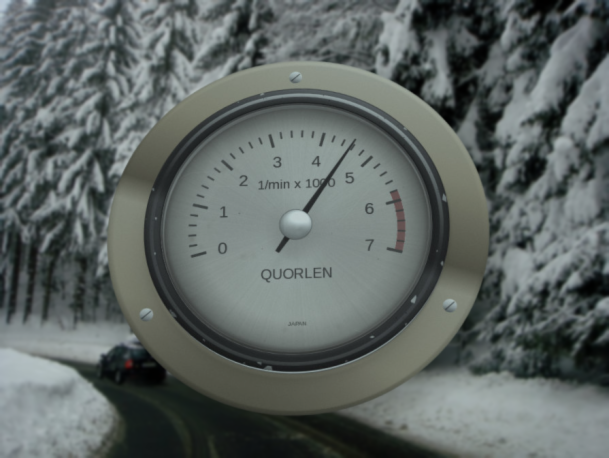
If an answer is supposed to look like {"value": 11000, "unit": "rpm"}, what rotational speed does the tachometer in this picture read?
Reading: {"value": 4600, "unit": "rpm"}
